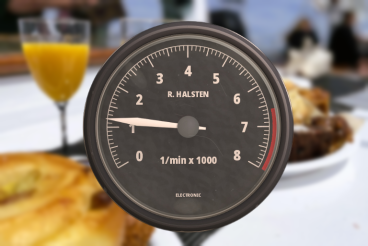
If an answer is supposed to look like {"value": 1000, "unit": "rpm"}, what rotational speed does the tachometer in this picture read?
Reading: {"value": 1200, "unit": "rpm"}
